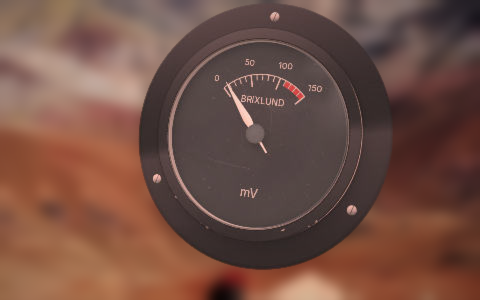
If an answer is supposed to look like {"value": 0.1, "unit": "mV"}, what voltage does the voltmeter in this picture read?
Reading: {"value": 10, "unit": "mV"}
